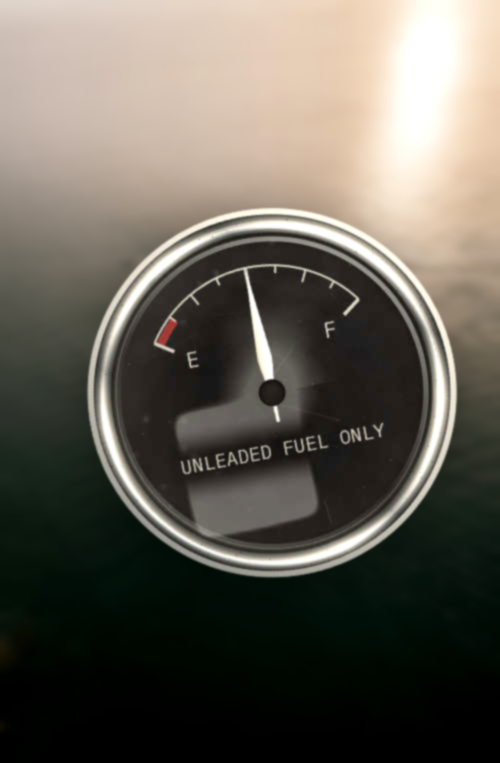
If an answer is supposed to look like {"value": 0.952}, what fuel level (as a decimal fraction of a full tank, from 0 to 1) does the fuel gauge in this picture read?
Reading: {"value": 0.5}
